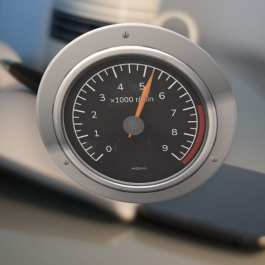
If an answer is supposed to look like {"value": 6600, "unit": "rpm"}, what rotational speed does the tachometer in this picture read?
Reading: {"value": 5250, "unit": "rpm"}
